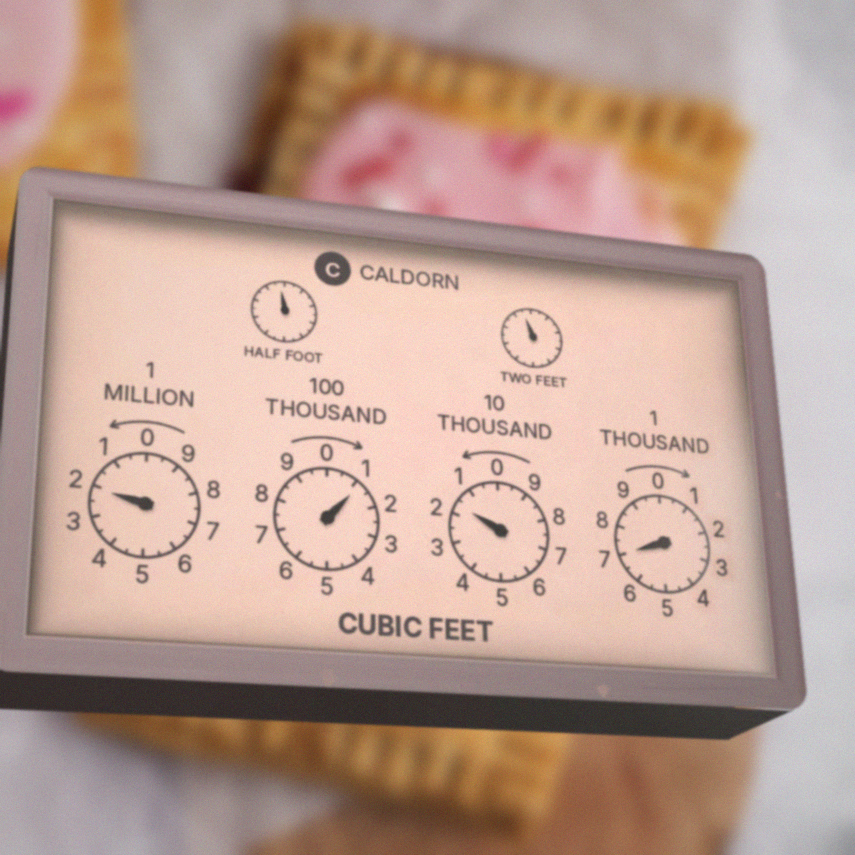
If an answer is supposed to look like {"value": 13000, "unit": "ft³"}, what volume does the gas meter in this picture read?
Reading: {"value": 211700, "unit": "ft³"}
